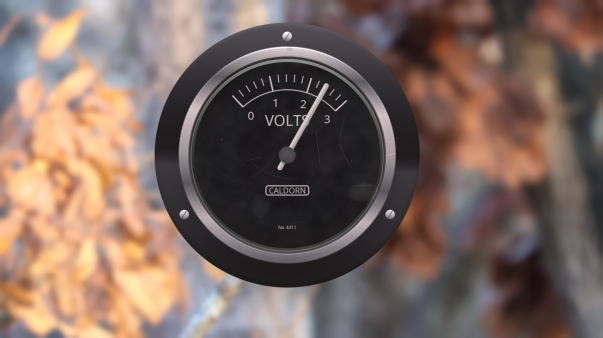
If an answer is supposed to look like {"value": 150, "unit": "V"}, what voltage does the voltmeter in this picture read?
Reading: {"value": 2.4, "unit": "V"}
